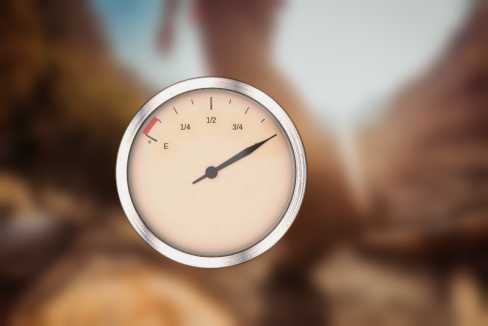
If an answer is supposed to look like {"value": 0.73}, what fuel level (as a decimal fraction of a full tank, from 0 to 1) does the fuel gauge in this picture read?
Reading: {"value": 1}
